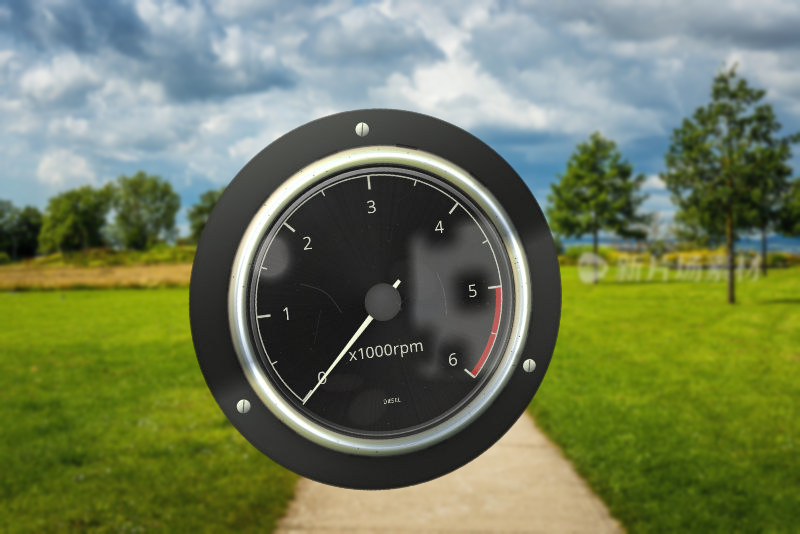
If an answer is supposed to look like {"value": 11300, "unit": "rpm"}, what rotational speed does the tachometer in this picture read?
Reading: {"value": 0, "unit": "rpm"}
